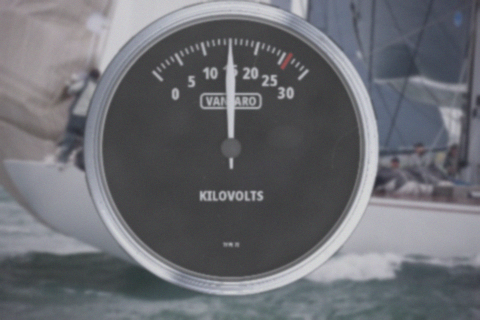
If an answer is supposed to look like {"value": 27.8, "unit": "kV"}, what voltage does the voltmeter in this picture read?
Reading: {"value": 15, "unit": "kV"}
